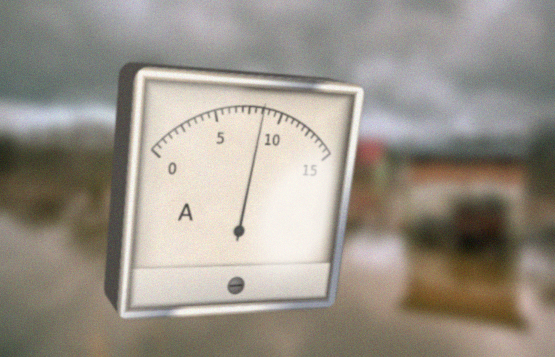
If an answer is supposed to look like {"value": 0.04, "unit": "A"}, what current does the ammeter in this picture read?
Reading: {"value": 8.5, "unit": "A"}
